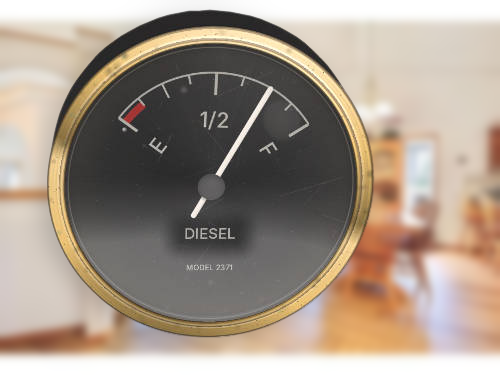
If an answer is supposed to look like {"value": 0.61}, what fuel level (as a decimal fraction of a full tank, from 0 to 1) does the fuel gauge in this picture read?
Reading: {"value": 0.75}
